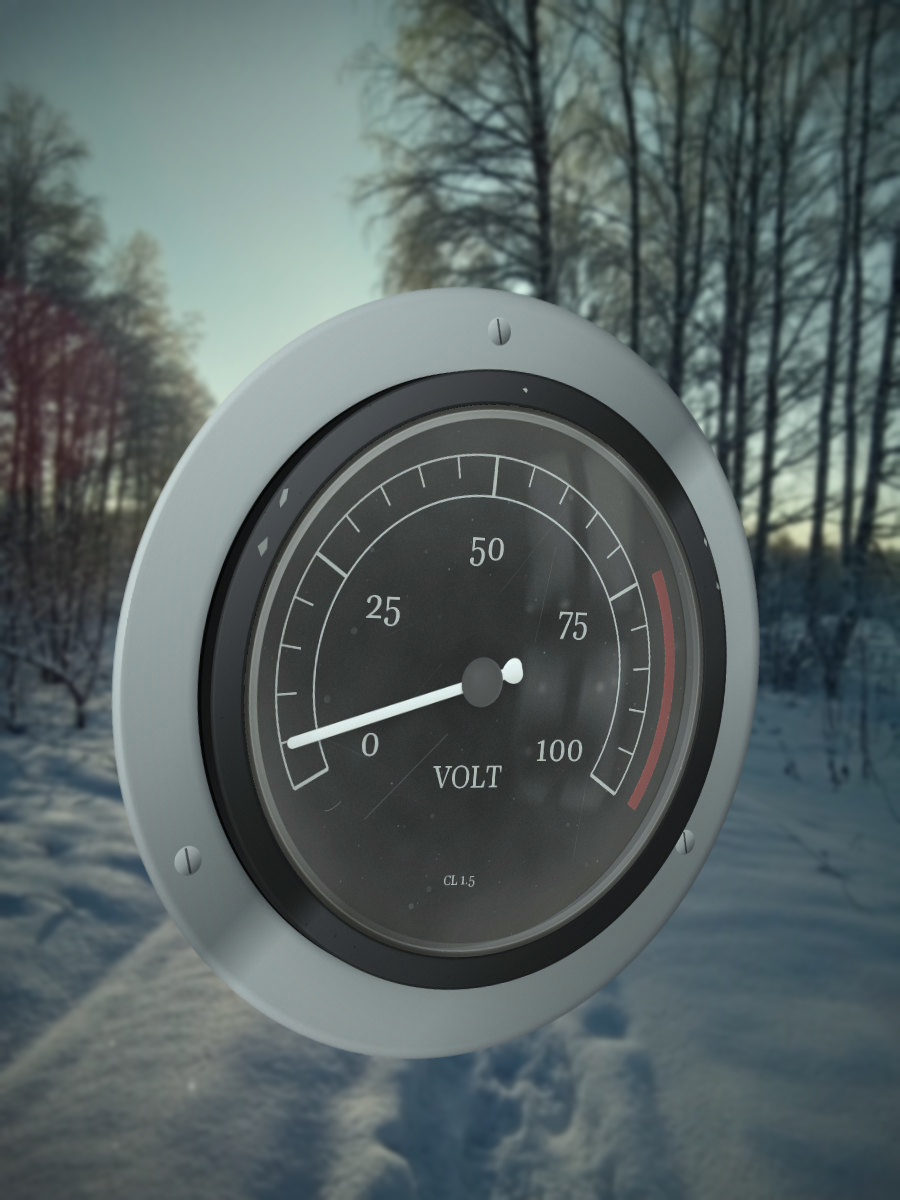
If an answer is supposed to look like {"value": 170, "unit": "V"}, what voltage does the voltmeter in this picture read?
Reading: {"value": 5, "unit": "V"}
